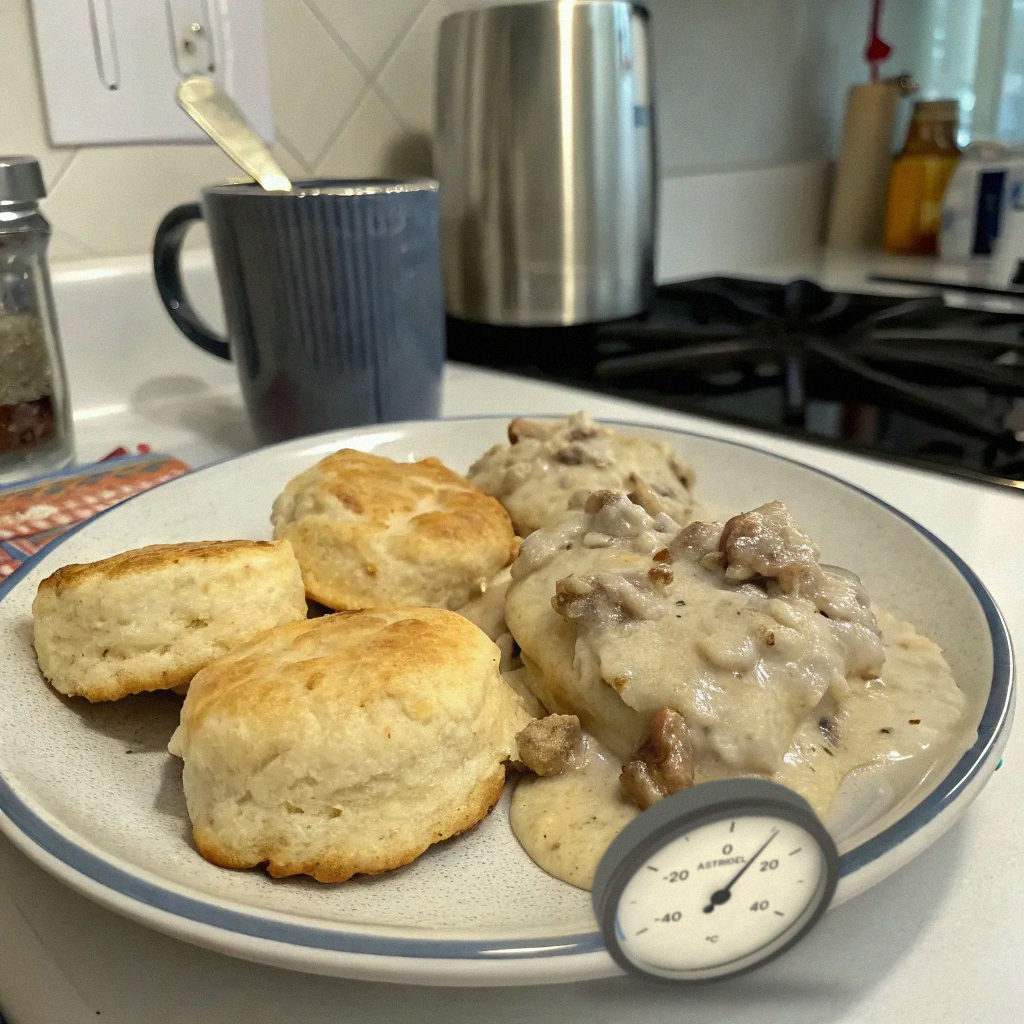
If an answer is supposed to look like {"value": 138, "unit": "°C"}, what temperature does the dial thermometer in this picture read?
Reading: {"value": 10, "unit": "°C"}
